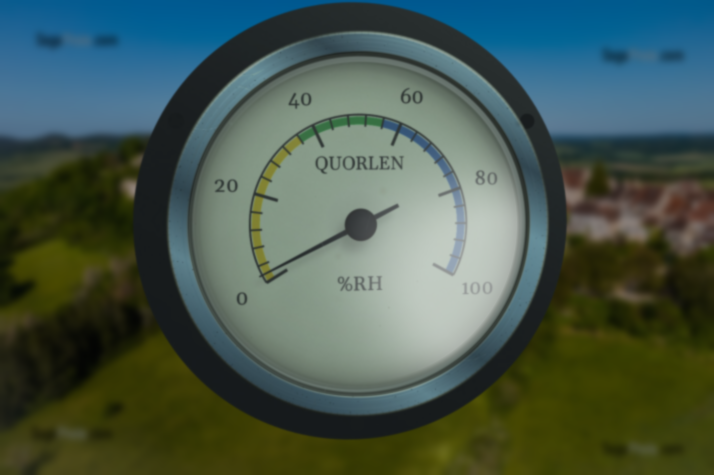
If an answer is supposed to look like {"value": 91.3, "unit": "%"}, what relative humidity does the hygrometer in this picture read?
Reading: {"value": 2, "unit": "%"}
